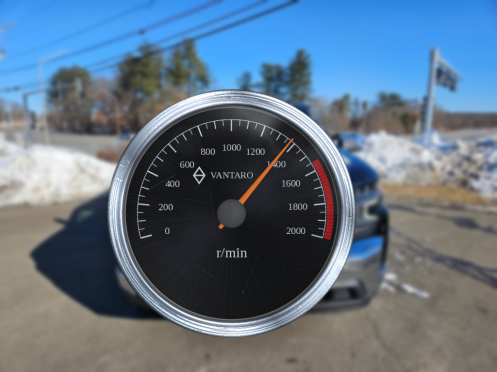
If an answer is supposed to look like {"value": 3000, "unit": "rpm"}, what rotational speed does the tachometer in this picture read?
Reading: {"value": 1375, "unit": "rpm"}
